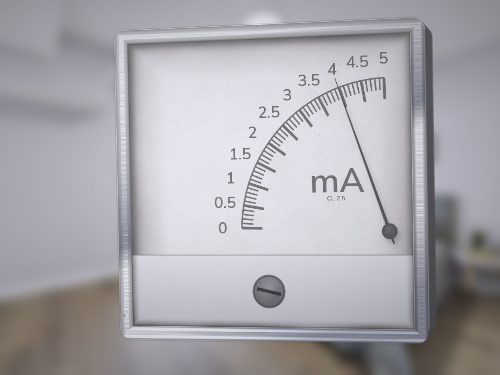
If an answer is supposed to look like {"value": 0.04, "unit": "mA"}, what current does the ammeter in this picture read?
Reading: {"value": 4, "unit": "mA"}
